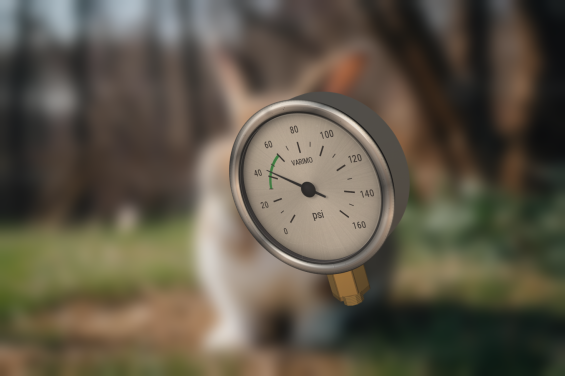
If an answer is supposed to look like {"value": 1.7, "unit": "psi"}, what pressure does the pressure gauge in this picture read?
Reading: {"value": 45, "unit": "psi"}
